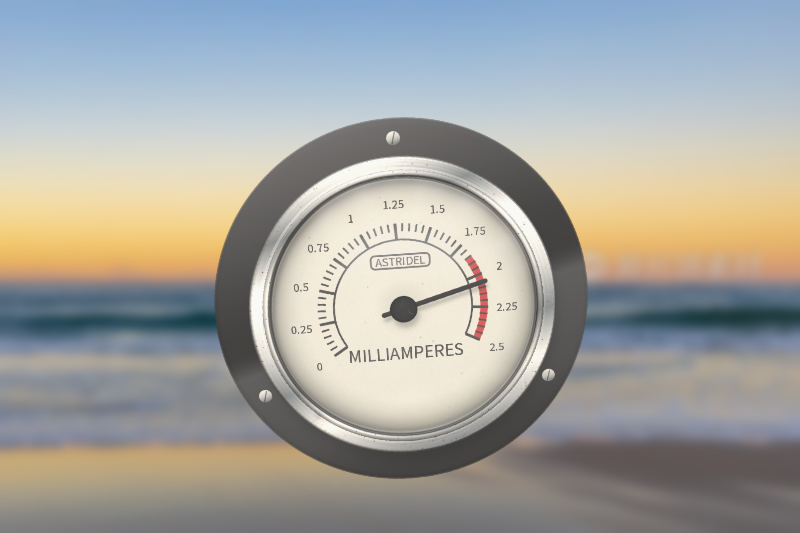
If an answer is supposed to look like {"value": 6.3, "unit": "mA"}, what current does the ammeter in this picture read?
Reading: {"value": 2.05, "unit": "mA"}
